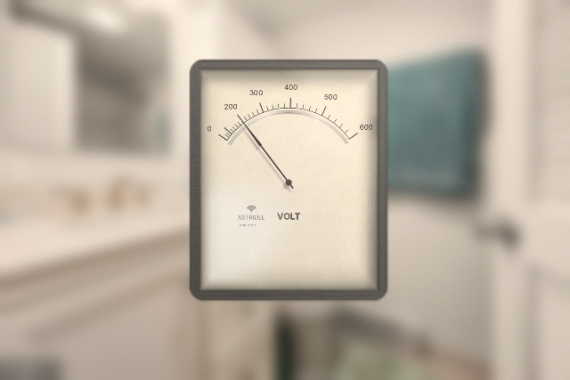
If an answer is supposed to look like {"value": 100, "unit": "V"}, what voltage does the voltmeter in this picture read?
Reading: {"value": 200, "unit": "V"}
